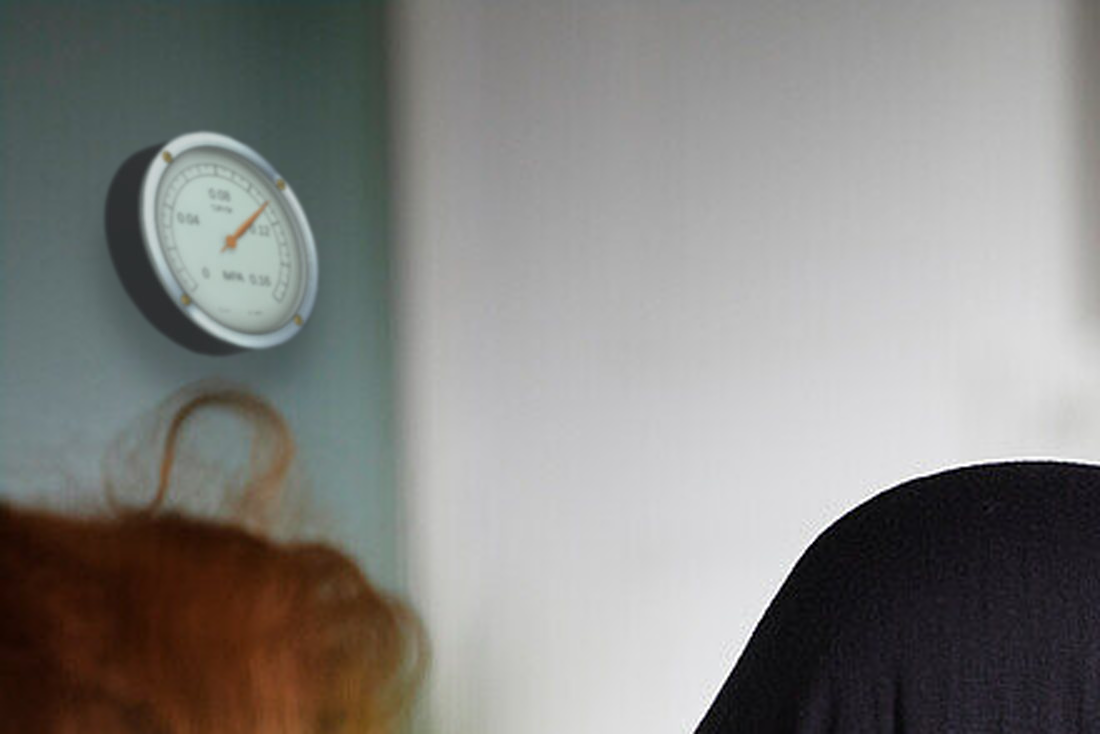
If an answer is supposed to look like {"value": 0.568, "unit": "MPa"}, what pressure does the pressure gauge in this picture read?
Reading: {"value": 0.11, "unit": "MPa"}
